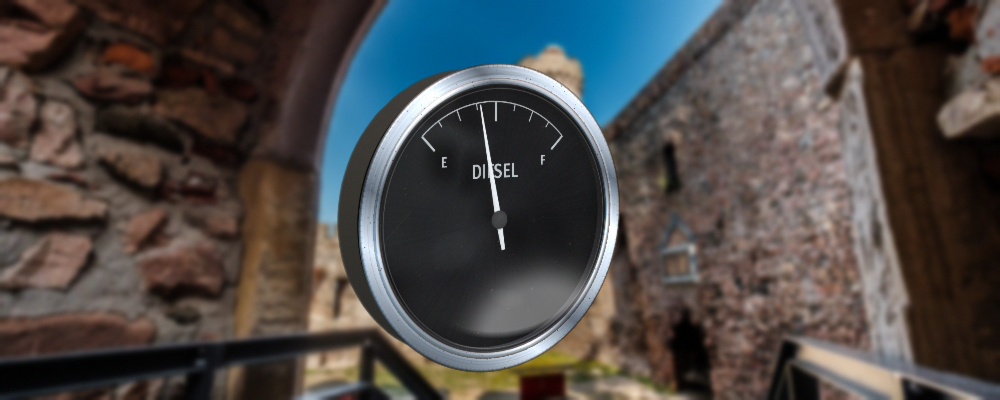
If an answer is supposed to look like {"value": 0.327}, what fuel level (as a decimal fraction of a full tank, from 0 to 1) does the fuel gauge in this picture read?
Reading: {"value": 0.375}
